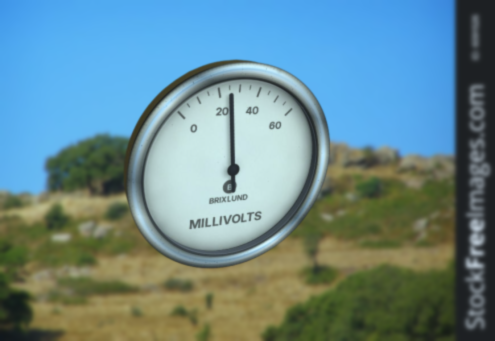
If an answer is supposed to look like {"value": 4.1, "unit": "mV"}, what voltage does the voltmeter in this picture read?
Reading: {"value": 25, "unit": "mV"}
